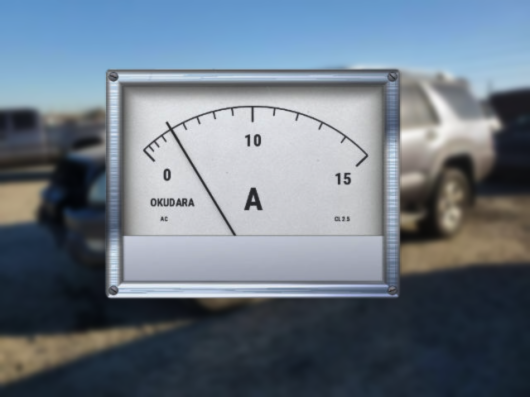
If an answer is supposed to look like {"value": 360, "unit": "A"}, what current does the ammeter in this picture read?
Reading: {"value": 5, "unit": "A"}
